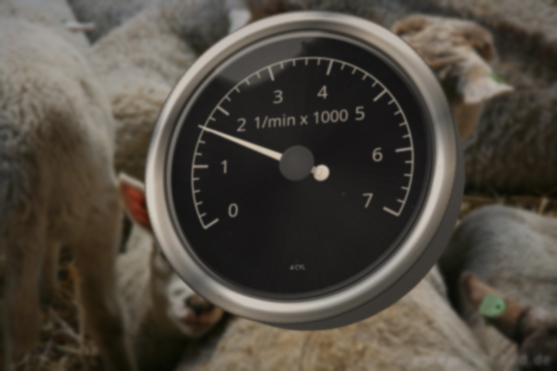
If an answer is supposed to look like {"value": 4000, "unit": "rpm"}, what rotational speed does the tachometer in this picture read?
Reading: {"value": 1600, "unit": "rpm"}
